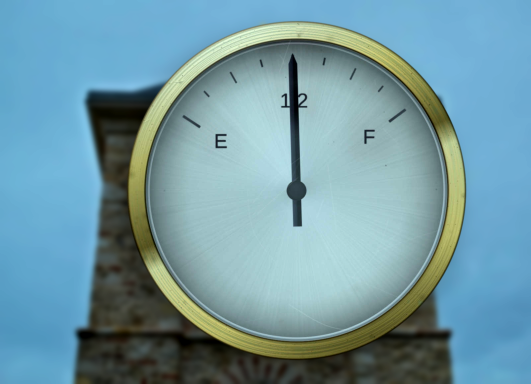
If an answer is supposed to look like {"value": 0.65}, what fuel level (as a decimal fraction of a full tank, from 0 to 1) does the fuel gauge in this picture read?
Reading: {"value": 0.5}
